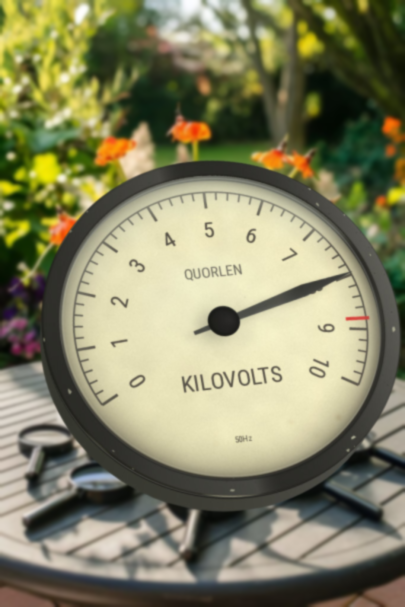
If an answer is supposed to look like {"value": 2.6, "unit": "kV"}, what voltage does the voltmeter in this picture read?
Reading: {"value": 8, "unit": "kV"}
